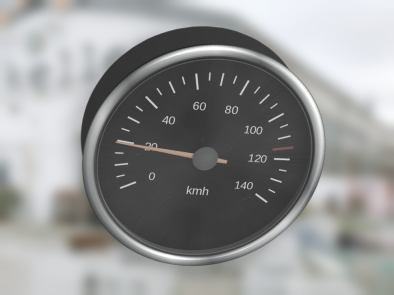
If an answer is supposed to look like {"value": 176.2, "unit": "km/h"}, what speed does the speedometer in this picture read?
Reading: {"value": 20, "unit": "km/h"}
